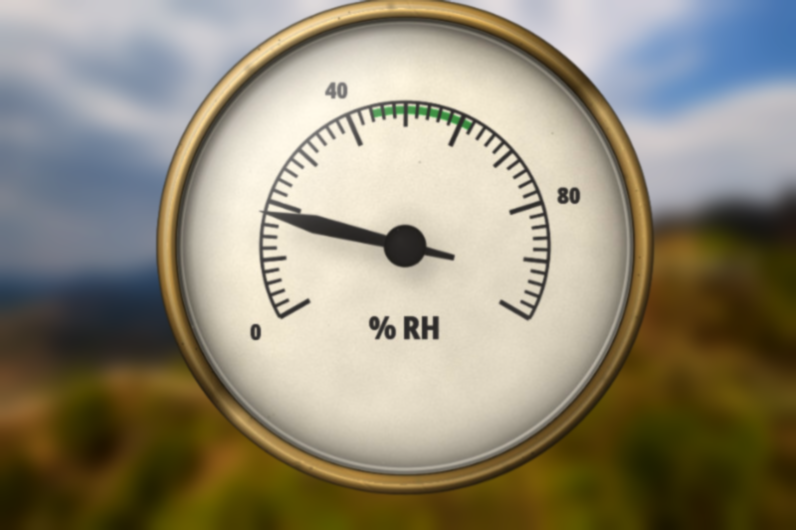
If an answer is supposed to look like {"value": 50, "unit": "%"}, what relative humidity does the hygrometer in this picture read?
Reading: {"value": 18, "unit": "%"}
